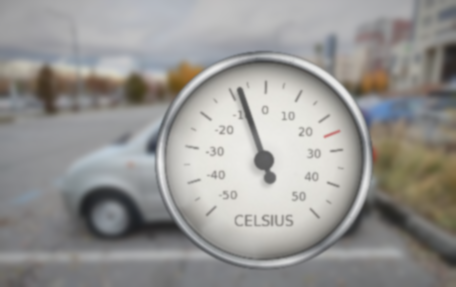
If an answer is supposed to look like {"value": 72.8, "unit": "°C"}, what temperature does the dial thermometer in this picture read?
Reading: {"value": -7.5, "unit": "°C"}
